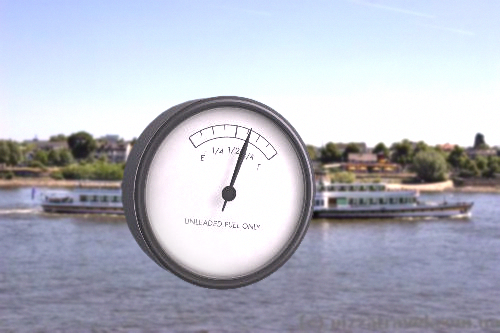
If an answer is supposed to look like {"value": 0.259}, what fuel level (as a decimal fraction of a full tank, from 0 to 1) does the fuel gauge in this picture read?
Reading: {"value": 0.625}
